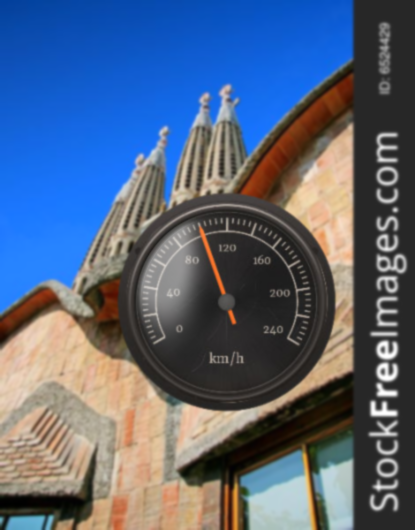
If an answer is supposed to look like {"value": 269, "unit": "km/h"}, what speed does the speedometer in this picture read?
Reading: {"value": 100, "unit": "km/h"}
